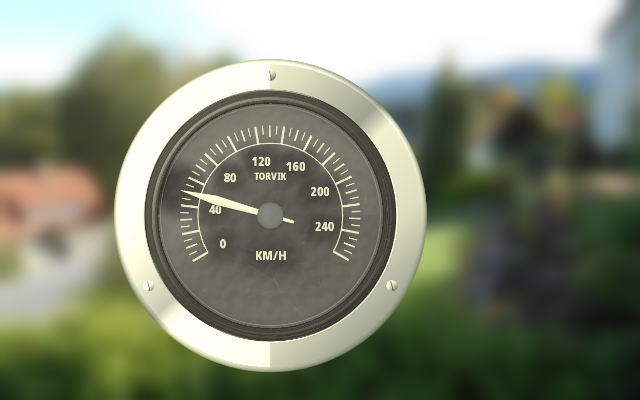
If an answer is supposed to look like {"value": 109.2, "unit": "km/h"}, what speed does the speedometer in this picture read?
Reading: {"value": 50, "unit": "km/h"}
